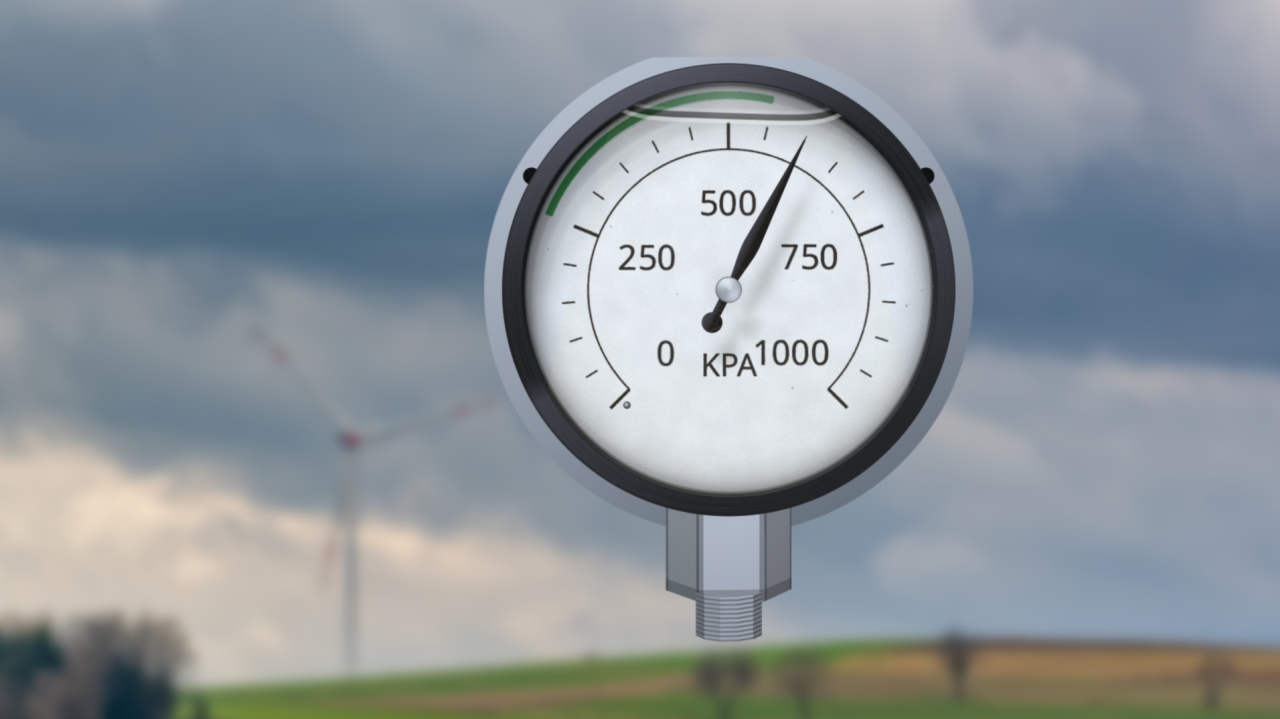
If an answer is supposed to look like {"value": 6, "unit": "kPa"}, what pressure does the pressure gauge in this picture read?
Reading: {"value": 600, "unit": "kPa"}
